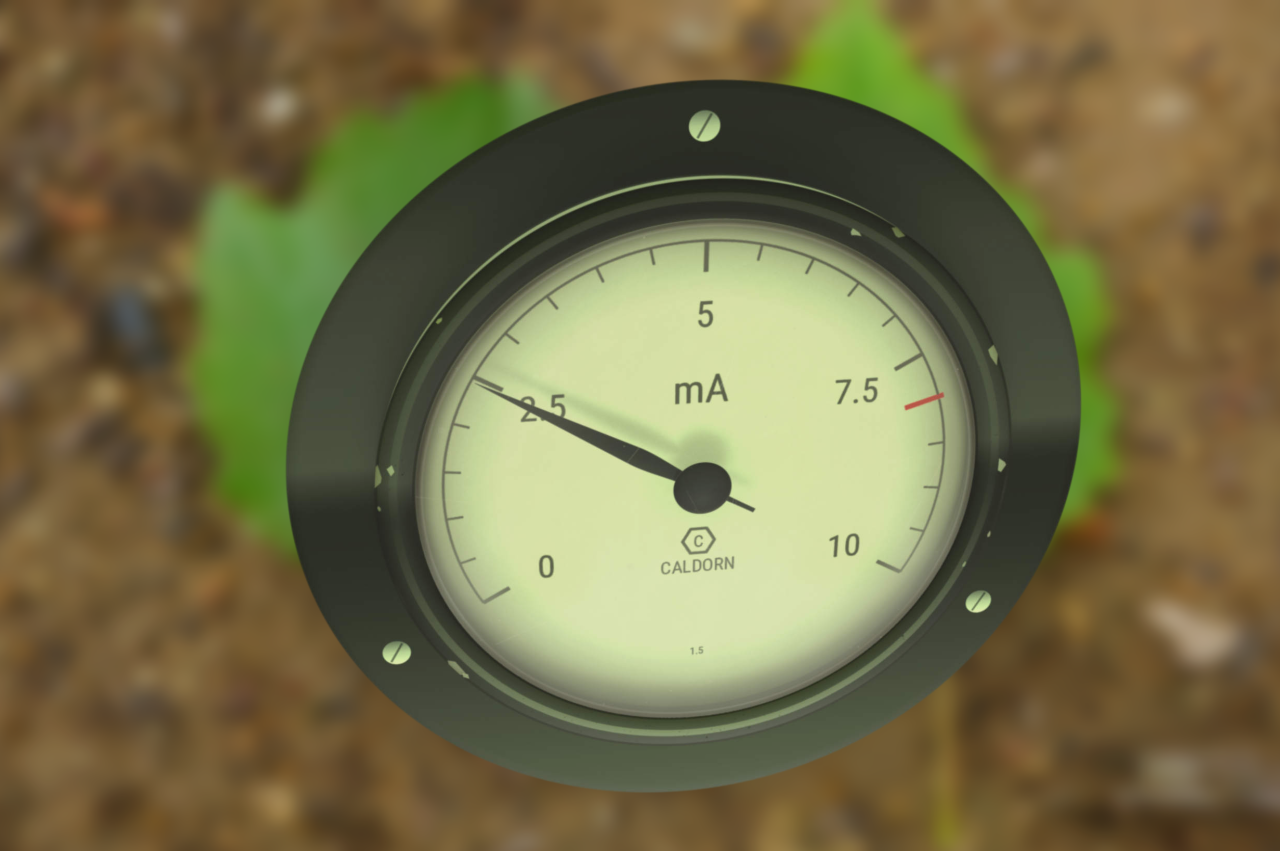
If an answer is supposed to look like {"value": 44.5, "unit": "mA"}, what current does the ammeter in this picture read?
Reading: {"value": 2.5, "unit": "mA"}
